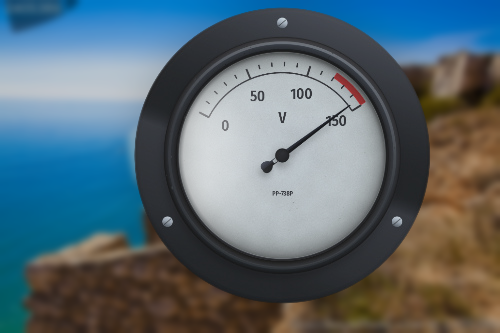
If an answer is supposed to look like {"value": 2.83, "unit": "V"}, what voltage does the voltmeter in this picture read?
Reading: {"value": 145, "unit": "V"}
